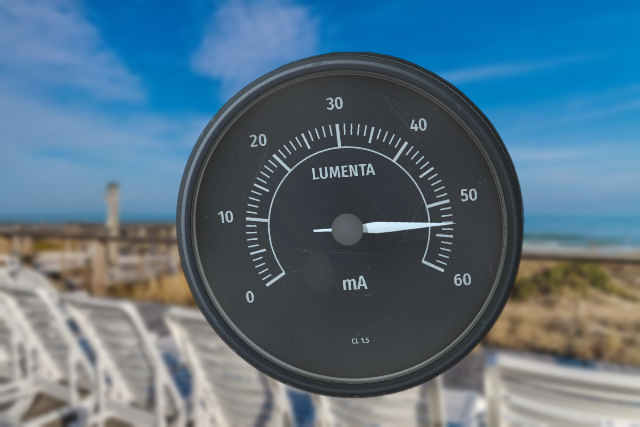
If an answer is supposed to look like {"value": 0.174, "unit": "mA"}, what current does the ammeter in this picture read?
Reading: {"value": 53, "unit": "mA"}
